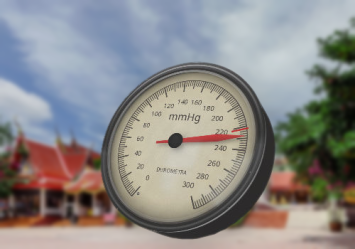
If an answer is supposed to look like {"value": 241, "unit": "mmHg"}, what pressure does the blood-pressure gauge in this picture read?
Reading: {"value": 230, "unit": "mmHg"}
